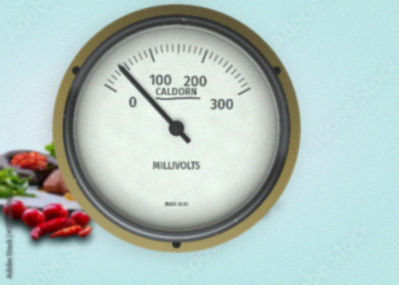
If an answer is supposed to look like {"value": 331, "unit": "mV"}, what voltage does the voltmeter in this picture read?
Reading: {"value": 40, "unit": "mV"}
